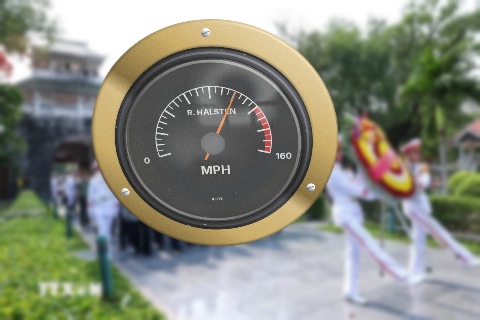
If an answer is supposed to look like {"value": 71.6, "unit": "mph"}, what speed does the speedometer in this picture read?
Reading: {"value": 100, "unit": "mph"}
